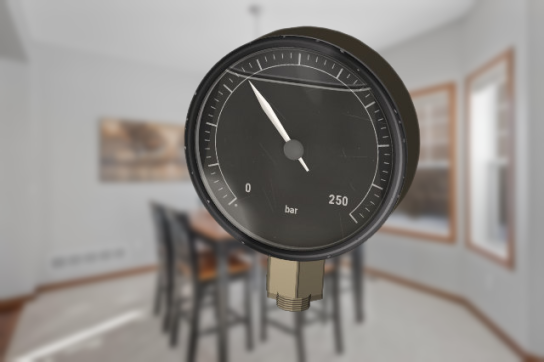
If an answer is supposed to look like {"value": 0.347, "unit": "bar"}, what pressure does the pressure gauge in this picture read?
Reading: {"value": 90, "unit": "bar"}
